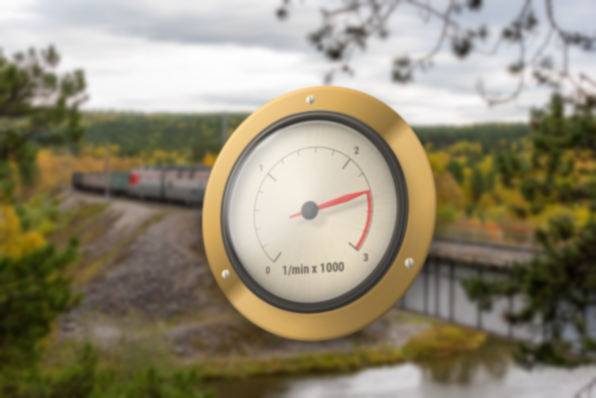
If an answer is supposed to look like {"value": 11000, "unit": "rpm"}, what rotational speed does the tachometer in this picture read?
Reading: {"value": 2400, "unit": "rpm"}
